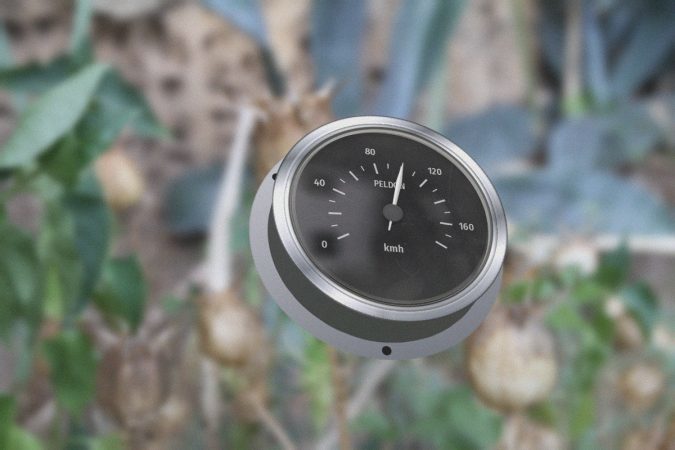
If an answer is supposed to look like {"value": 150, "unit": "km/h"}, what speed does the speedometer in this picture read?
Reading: {"value": 100, "unit": "km/h"}
